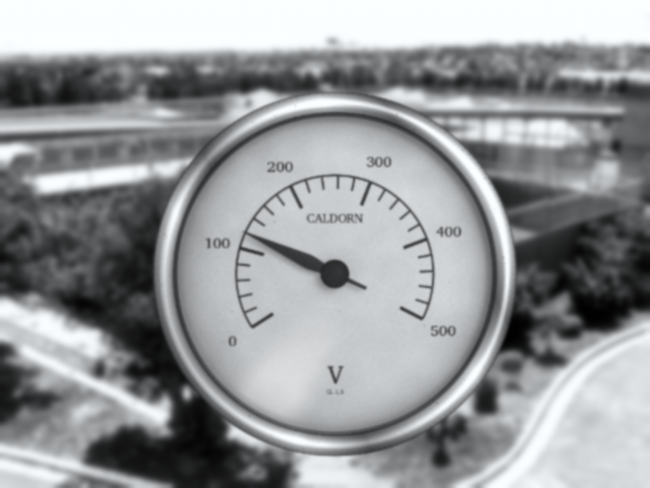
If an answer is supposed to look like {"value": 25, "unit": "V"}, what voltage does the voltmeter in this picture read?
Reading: {"value": 120, "unit": "V"}
